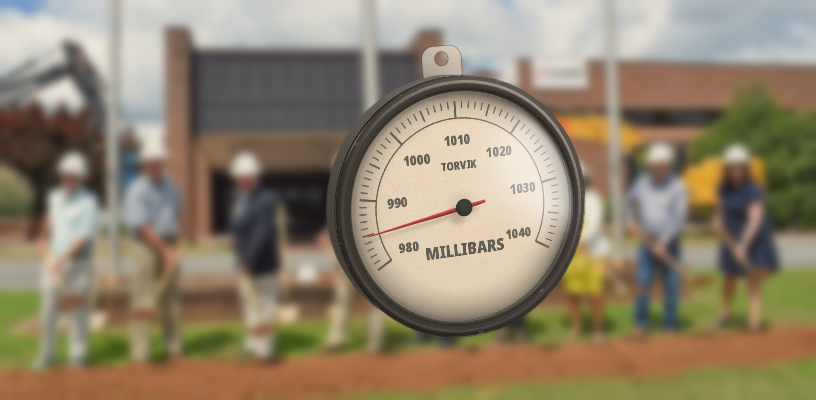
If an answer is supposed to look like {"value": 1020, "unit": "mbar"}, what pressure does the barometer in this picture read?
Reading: {"value": 985, "unit": "mbar"}
